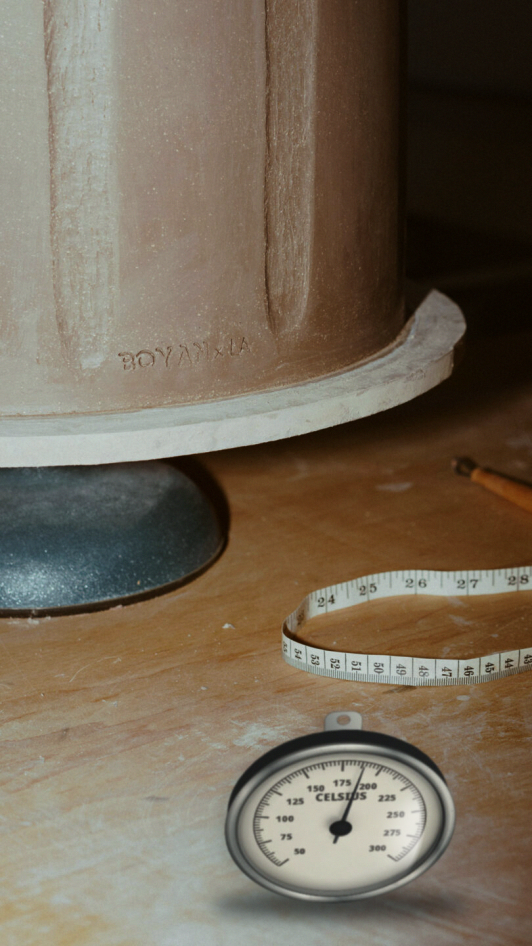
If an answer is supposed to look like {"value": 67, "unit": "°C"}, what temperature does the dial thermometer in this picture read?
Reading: {"value": 187.5, "unit": "°C"}
